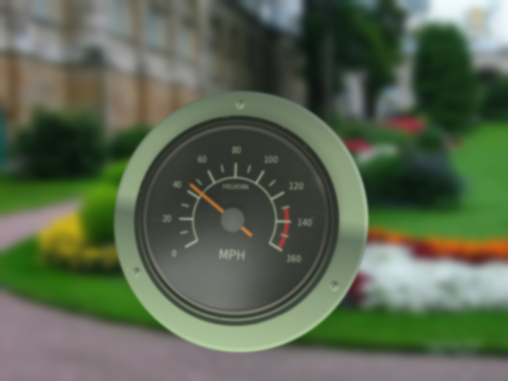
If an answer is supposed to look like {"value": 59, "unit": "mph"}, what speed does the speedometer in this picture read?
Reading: {"value": 45, "unit": "mph"}
